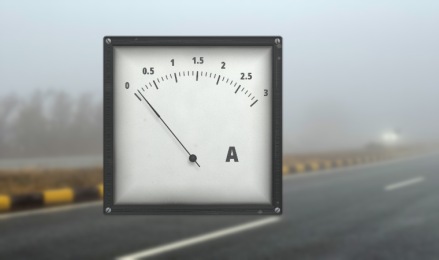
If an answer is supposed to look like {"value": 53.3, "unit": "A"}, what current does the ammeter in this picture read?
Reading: {"value": 0.1, "unit": "A"}
